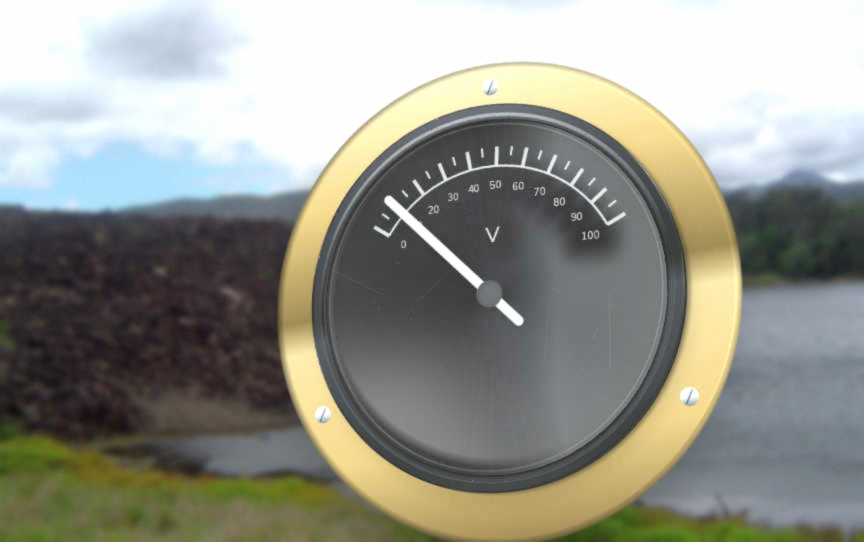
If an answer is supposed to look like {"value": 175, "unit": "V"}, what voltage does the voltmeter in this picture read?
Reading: {"value": 10, "unit": "V"}
